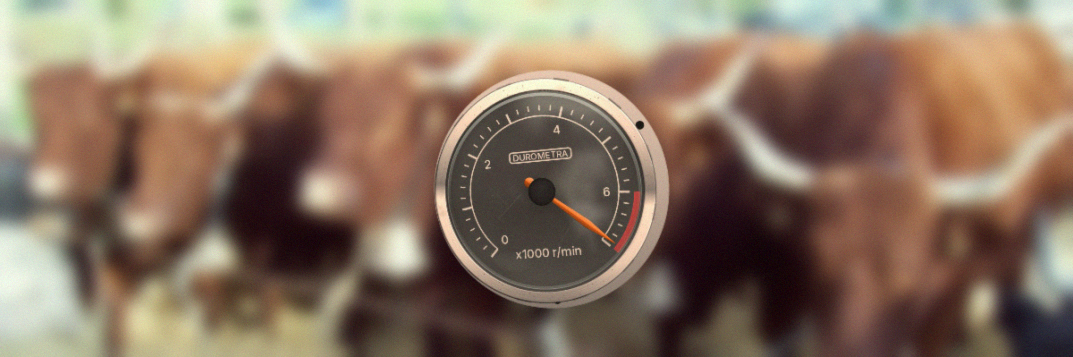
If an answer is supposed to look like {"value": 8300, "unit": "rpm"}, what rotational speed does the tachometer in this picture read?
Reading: {"value": 6900, "unit": "rpm"}
